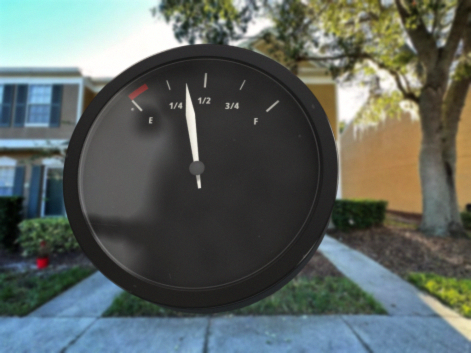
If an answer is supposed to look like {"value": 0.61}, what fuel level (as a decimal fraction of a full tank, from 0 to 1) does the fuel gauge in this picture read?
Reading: {"value": 0.375}
